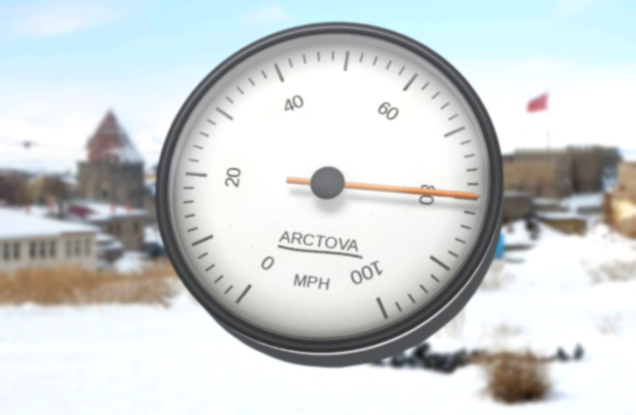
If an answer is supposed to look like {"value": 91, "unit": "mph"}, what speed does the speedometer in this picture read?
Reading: {"value": 80, "unit": "mph"}
